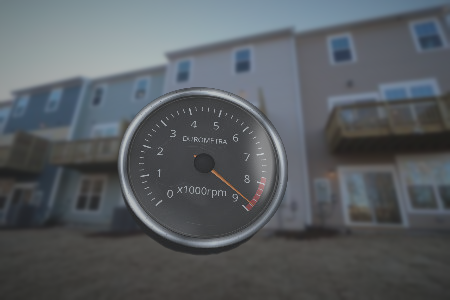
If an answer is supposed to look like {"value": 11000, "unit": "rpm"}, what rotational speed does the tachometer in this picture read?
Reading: {"value": 8800, "unit": "rpm"}
